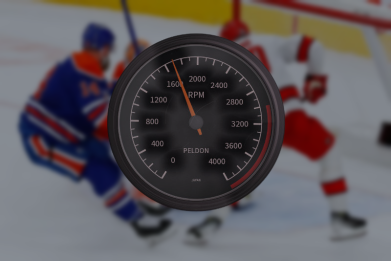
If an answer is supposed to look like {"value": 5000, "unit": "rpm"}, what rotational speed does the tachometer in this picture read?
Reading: {"value": 1700, "unit": "rpm"}
